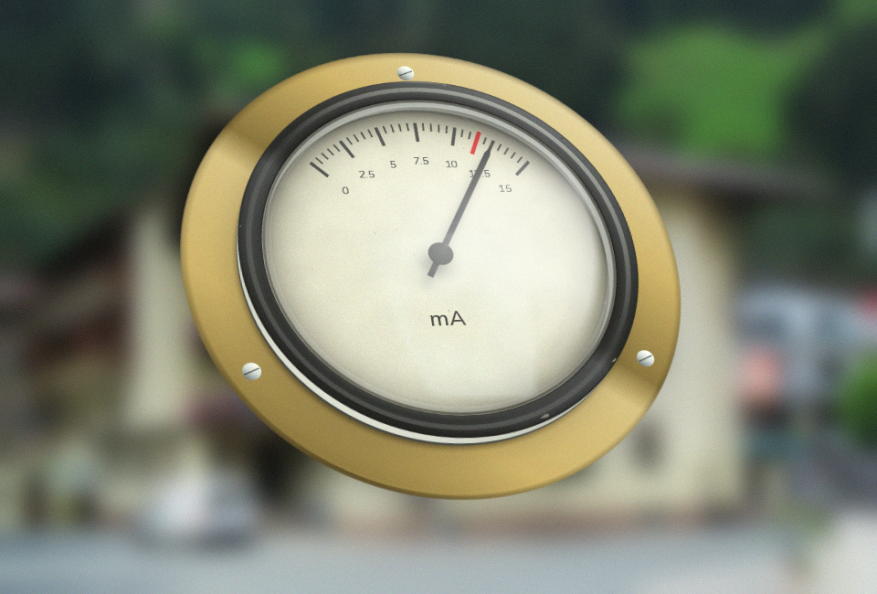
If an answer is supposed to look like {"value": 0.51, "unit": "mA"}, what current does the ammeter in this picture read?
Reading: {"value": 12.5, "unit": "mA"}
